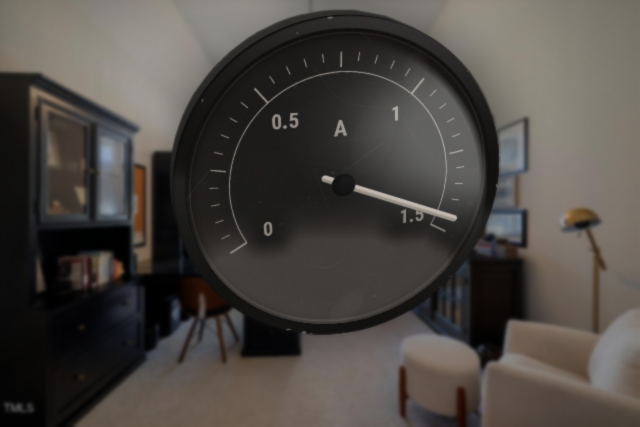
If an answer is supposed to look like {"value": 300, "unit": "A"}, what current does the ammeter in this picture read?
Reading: {"value": 1.45, "unit": "A"}
